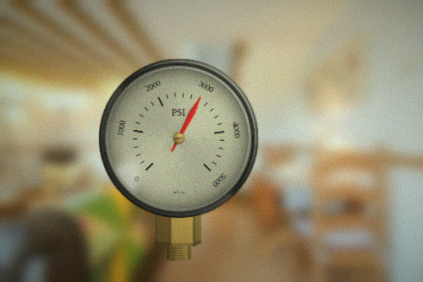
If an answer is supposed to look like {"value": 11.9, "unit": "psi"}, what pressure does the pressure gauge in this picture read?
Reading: {"value": 3000, "unit": "psi"}
